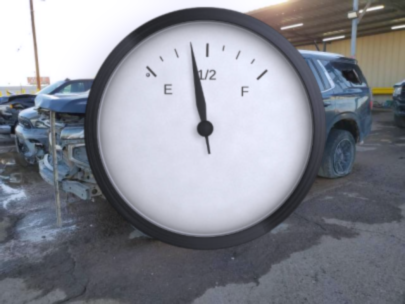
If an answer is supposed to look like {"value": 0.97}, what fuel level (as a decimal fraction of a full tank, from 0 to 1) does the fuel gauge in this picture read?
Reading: {"value": 0.375}
